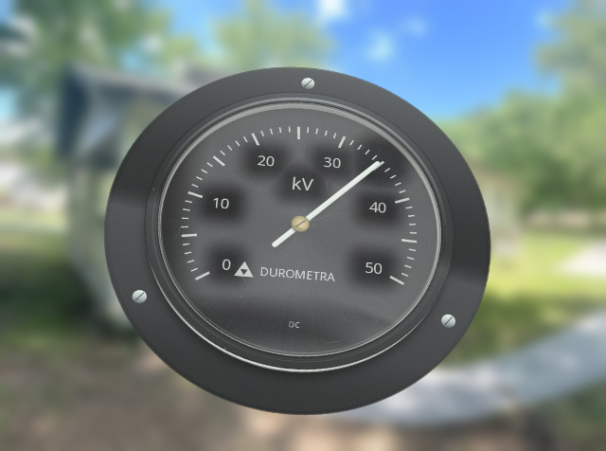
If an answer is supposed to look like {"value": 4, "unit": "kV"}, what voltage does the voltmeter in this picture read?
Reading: {"value": 35, "unit": "kV"}
